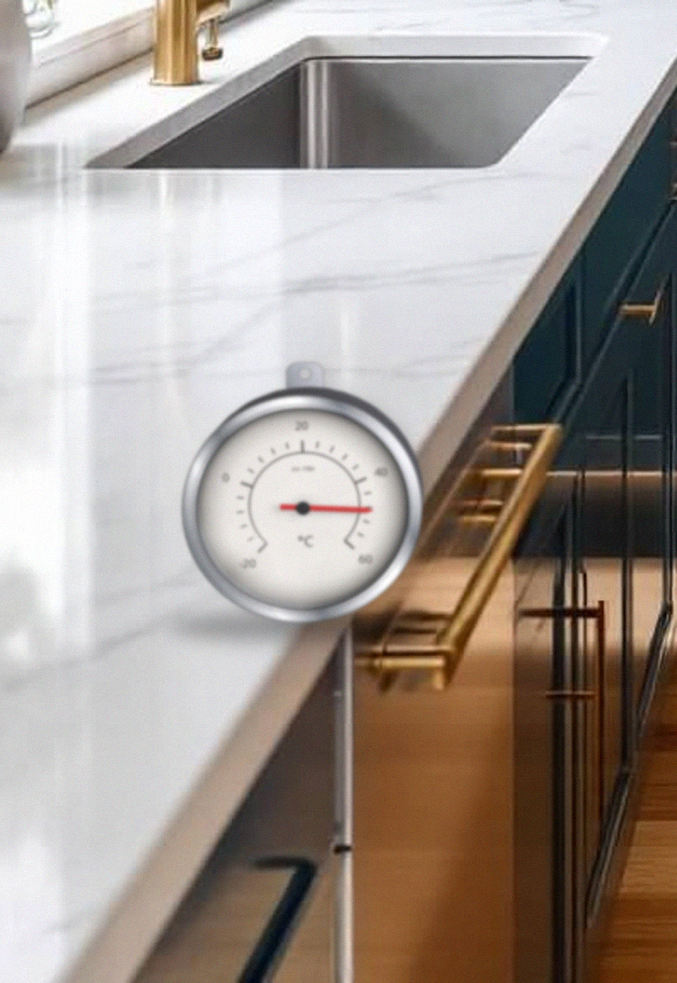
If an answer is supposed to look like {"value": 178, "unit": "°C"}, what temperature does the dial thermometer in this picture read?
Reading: {"value": 48, "unit": "°C"}
